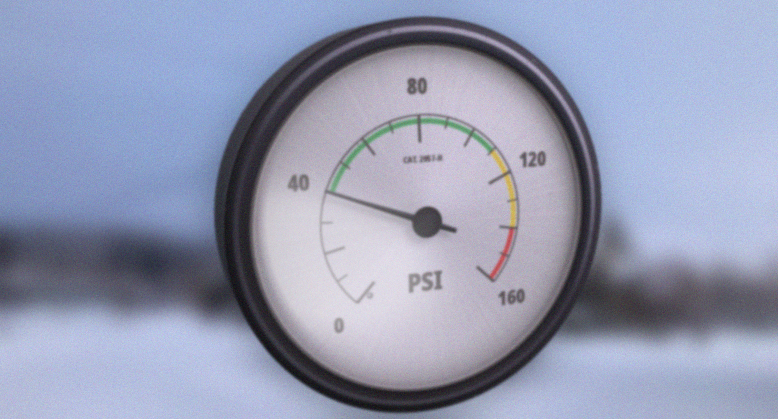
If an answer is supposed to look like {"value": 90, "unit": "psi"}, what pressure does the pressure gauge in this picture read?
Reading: {"value": 40, "unit": "psi"}
